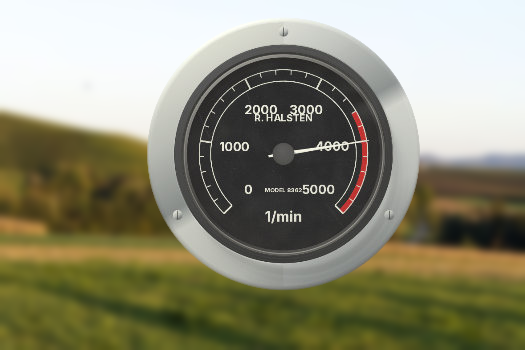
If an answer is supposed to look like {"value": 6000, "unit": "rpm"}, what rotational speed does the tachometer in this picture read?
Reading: {"value": 4000, "unit": "rpm"}
